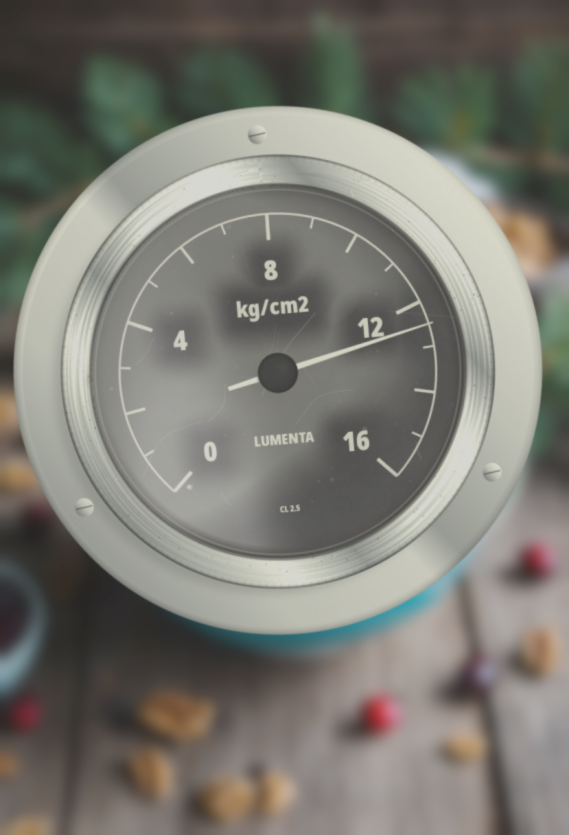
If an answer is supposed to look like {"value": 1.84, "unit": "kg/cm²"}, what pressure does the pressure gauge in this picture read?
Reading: {"value": 12.5, "unit": "kg/cm²"}
